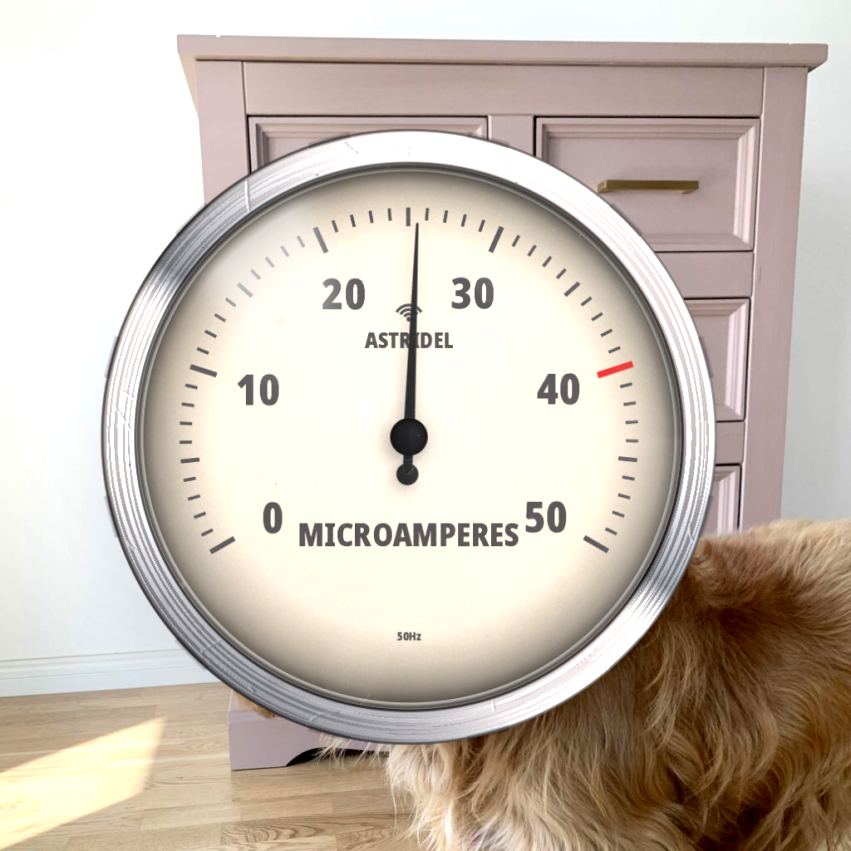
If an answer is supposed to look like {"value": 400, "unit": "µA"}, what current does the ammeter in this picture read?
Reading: {"value": 25.5, "unit": "µA"}
